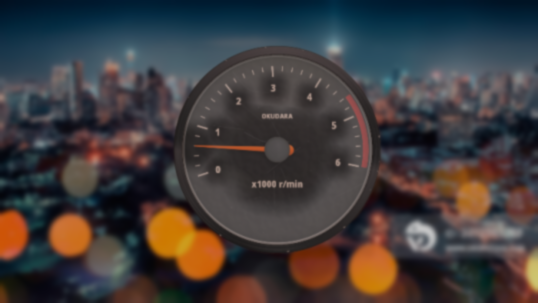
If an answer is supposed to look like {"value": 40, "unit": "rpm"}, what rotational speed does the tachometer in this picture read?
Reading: {"value": 600, "unit": "rpm"}
